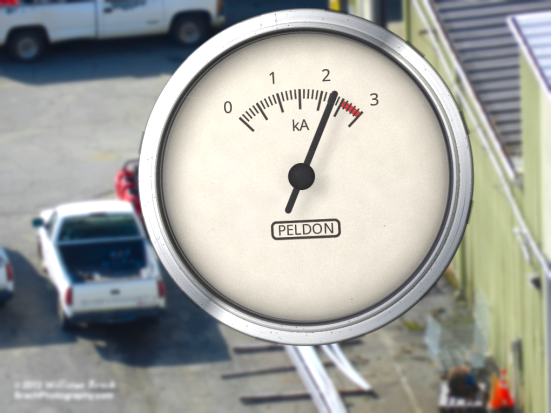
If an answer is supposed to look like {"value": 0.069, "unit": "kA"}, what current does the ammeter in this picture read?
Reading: {"value": 2.3, "unit": "kA"}
